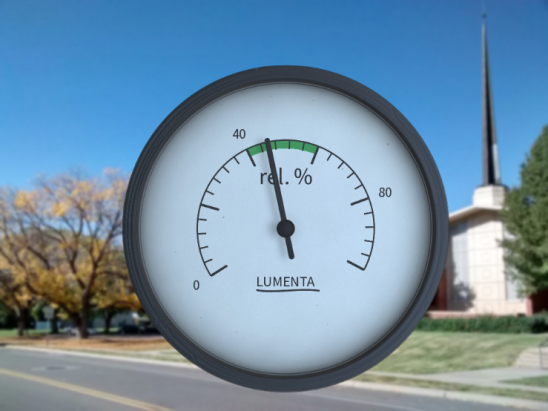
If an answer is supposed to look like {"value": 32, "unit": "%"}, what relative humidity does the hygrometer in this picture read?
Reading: {"value": 46, "unit": "%"}
